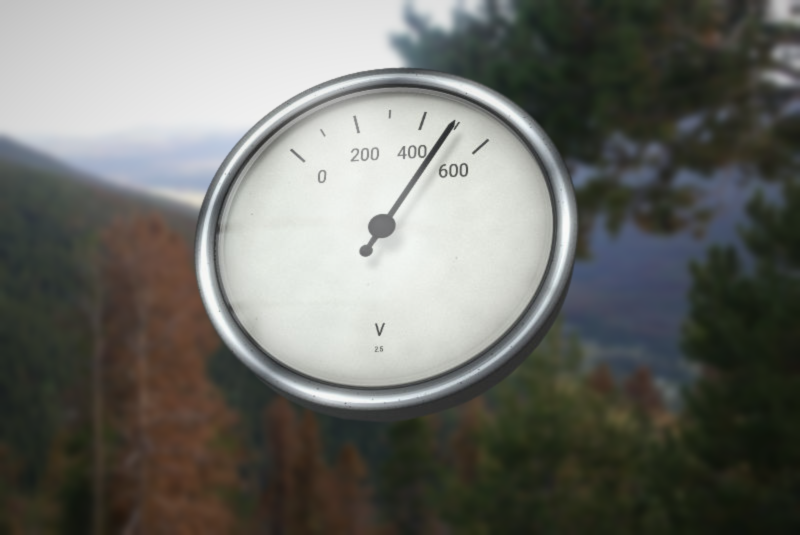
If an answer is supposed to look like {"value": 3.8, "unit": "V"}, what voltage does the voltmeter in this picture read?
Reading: {"value": 500, "unit": "V"}
